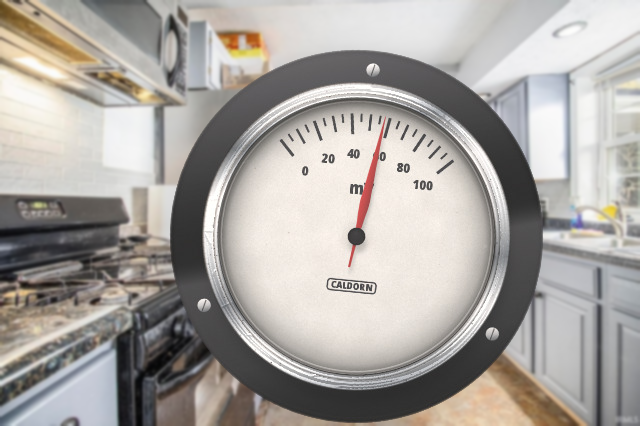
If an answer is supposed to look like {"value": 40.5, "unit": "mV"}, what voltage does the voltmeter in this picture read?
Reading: {"value": 57.5, "unit": "mV"}
